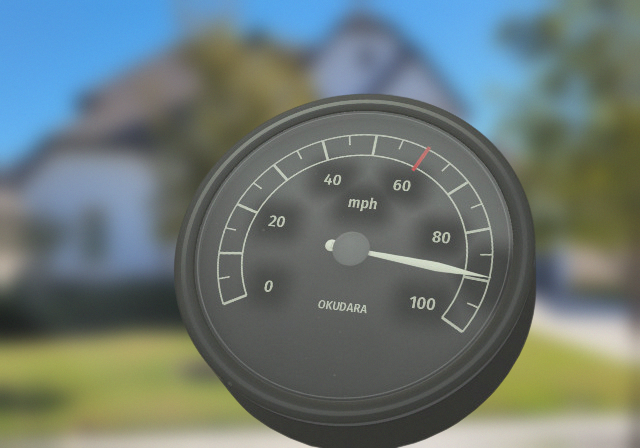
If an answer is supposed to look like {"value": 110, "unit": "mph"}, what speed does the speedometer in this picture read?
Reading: {"value": 90, "unit": "mph"}
